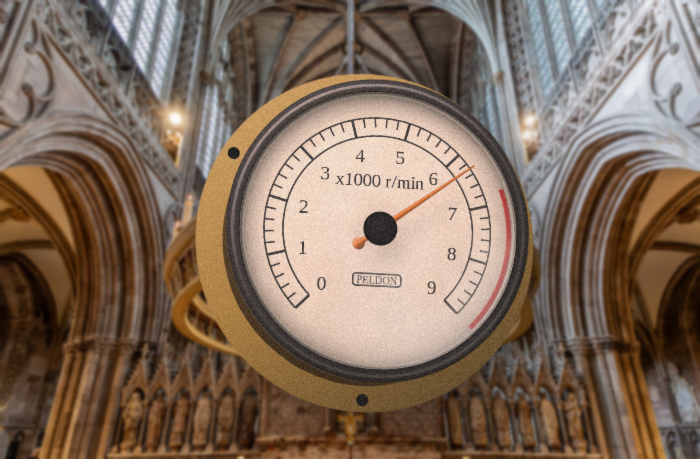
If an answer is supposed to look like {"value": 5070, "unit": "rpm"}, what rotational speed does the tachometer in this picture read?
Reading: {"value": 6300, "unit": "rpm"}
